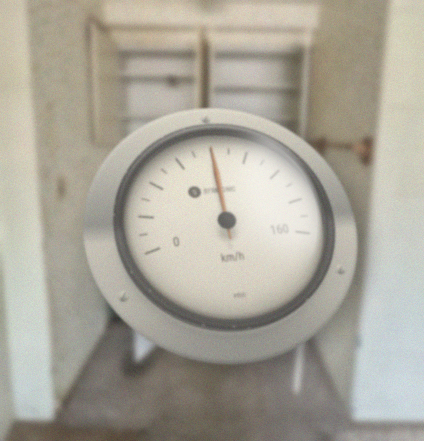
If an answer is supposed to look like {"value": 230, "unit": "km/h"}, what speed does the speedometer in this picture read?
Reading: {"value": 80, "unit": "km/h"}
